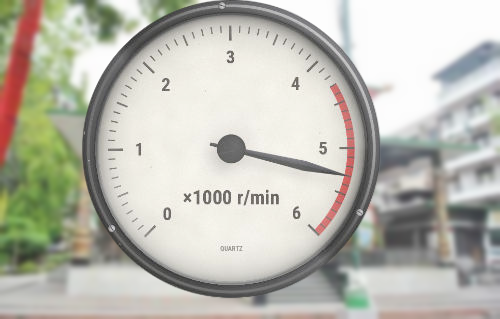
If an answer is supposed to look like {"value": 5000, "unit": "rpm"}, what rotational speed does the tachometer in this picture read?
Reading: {"value": 5300, "unit": "rpm"}
